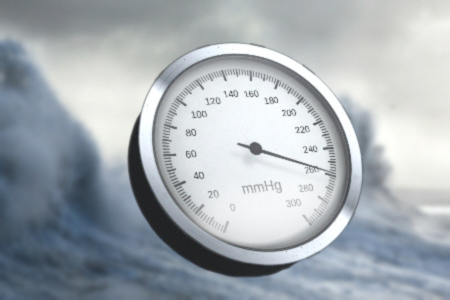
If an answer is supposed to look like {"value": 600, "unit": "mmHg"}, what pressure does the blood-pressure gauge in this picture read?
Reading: {"value": 260, "unit": "mmHg"}
